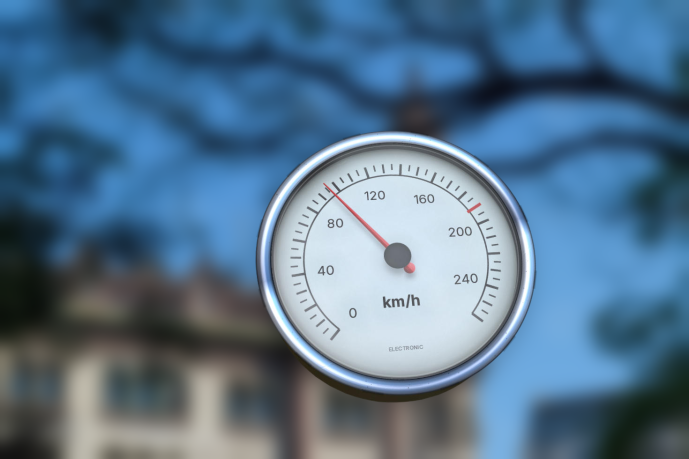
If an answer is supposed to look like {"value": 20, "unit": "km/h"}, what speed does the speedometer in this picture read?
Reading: {"value": 95, "unit": "km/h"}
